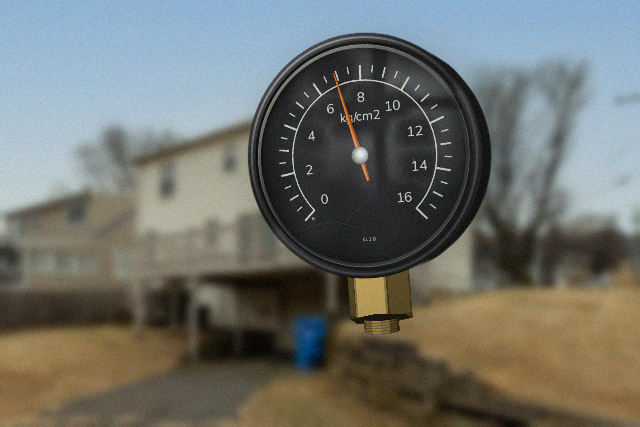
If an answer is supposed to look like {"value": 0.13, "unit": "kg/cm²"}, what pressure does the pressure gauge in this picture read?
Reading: {"value": 7, "unit": "kg/cm²"}
